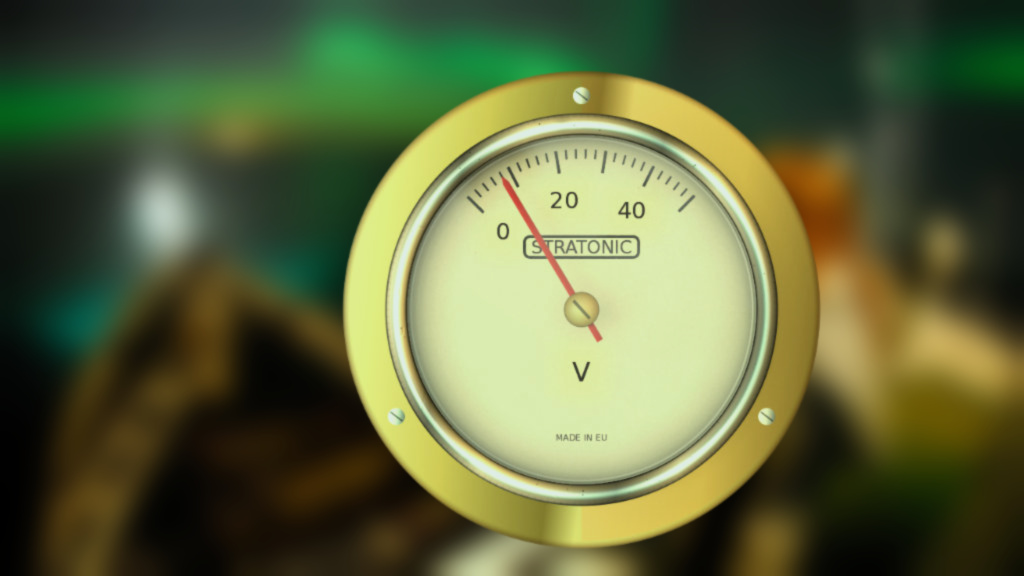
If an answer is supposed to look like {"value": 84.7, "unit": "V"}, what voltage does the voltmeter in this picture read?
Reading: {"value": 8, "unit": "V"}
